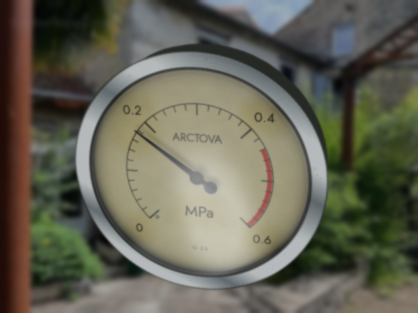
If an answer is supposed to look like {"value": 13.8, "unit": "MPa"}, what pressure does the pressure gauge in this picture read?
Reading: {"value": 0.18, "unit": "MPa"}
